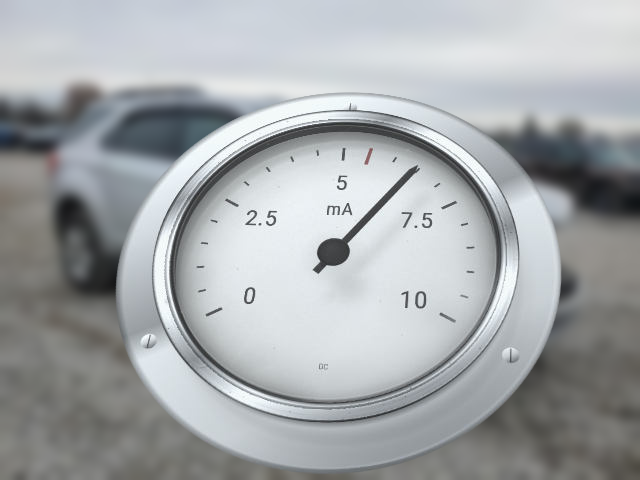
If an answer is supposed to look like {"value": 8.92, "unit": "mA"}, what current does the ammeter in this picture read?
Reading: {"value": 6.5, "unit": "mA"}
